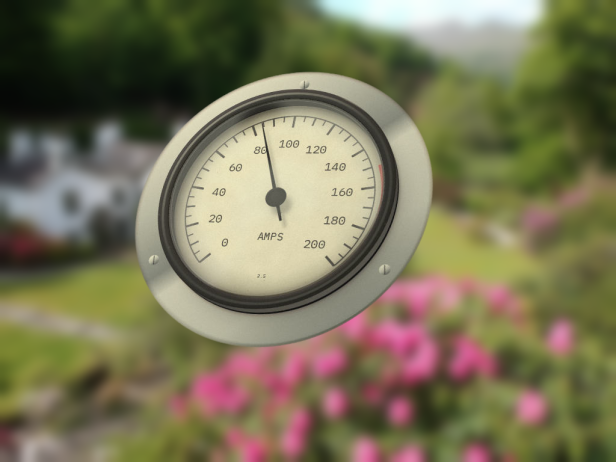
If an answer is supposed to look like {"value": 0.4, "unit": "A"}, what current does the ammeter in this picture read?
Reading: {"value": 85, "unit": "A"}
